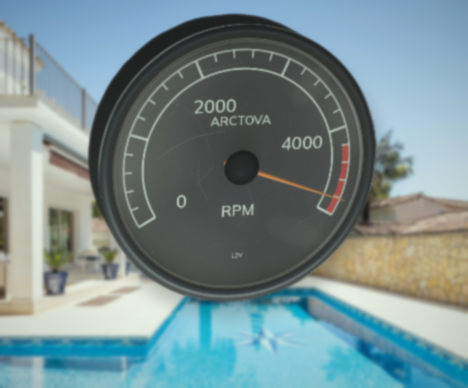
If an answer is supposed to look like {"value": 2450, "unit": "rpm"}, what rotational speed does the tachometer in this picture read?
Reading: {"value": 4800, "unit": "rpm"}
